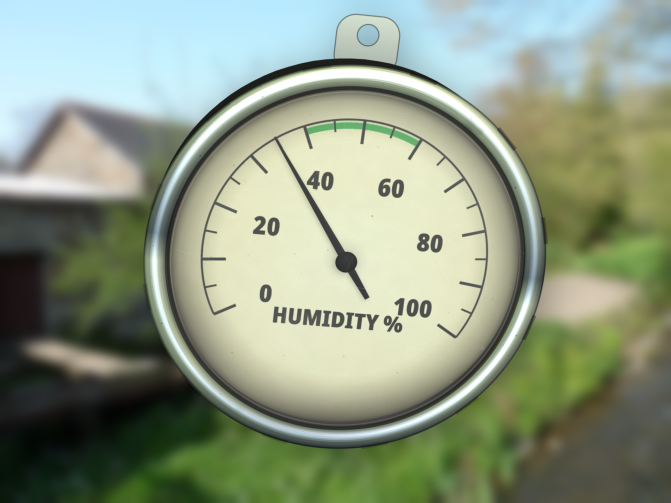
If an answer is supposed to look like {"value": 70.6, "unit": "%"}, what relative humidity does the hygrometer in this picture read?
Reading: {"value": 35, "unit": "%"}
